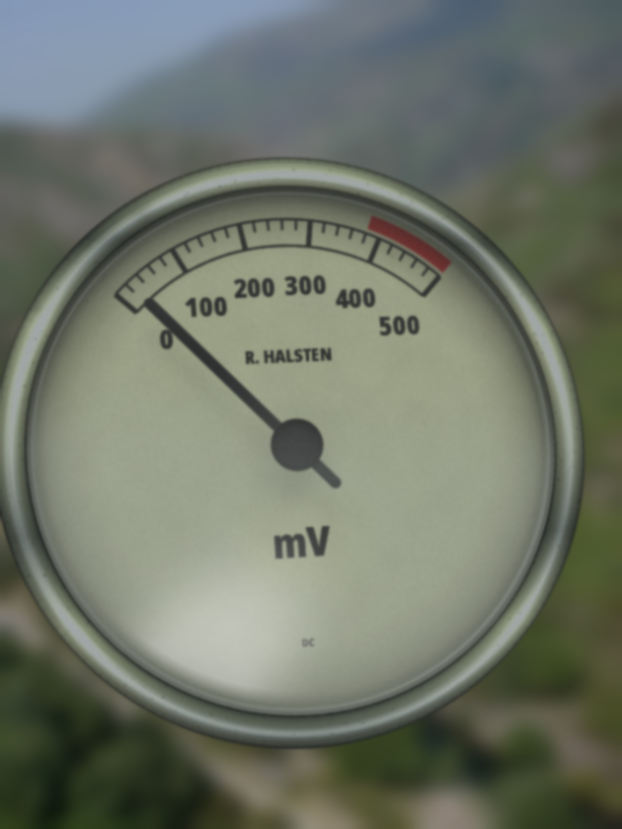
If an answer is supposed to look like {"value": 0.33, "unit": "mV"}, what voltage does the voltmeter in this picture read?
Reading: {"value": 20, "unit": "mV"}
